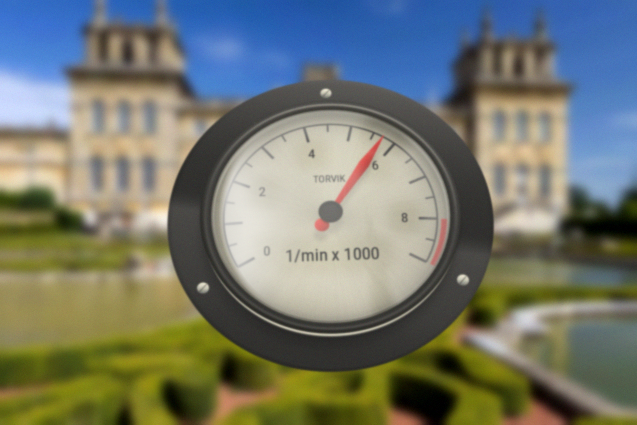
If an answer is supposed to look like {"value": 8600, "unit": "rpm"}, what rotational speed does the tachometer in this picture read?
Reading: {"value": 5750, "unit": "rpm"}
